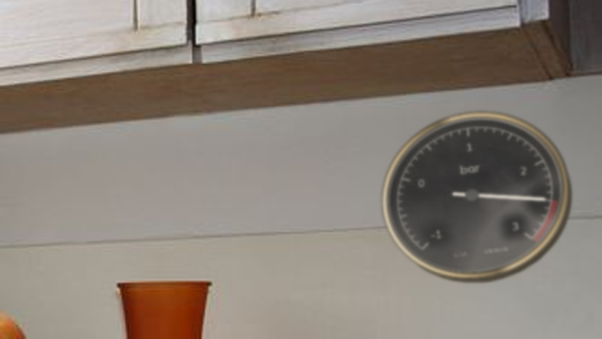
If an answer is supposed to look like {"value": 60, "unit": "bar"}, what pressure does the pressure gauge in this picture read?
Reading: {"value": 2.5, "unit": "bar"}
